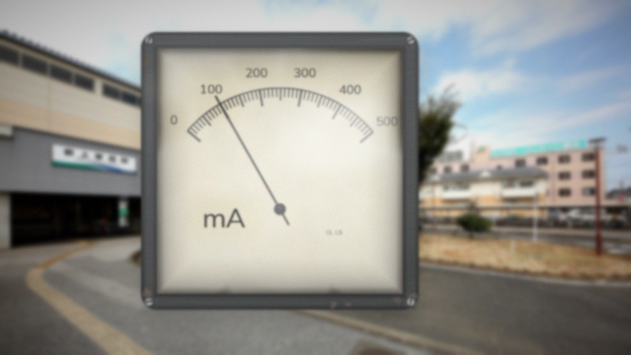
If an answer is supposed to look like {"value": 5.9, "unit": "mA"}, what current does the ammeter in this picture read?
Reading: {"value": 100, "unit": "mA"}
